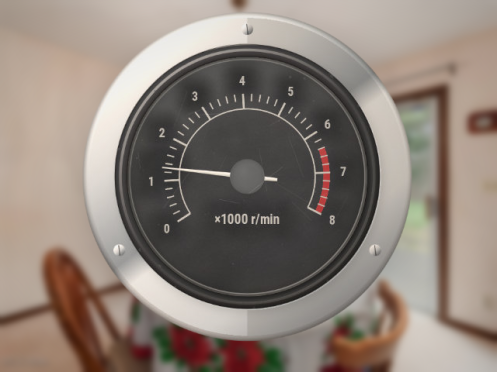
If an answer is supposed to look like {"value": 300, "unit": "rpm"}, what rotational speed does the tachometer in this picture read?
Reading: {"value": 1300, "unit": "rpm"}
